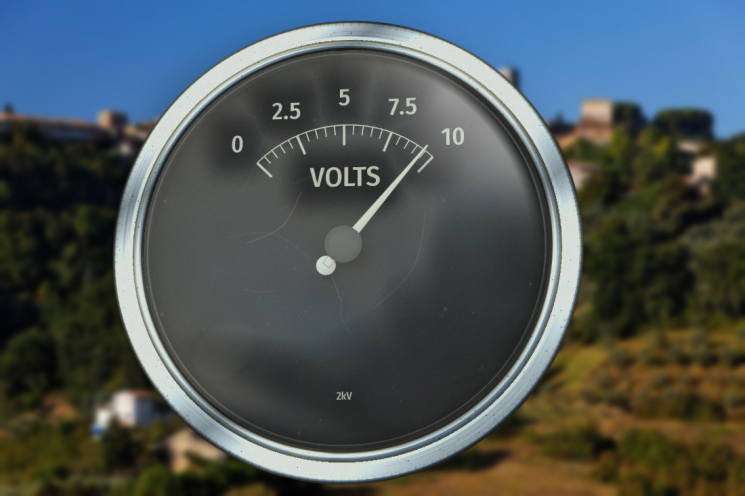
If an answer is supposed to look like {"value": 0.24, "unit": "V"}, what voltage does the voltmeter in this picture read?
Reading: {"value": 9.5, "unit": "V"}
